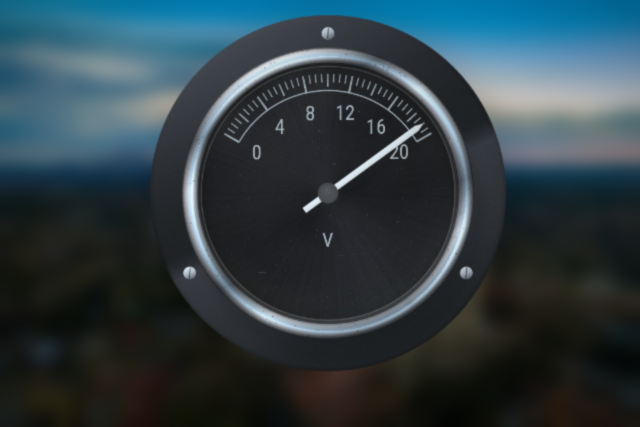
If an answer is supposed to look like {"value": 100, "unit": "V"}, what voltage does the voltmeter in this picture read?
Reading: {"value": 19, "unit": "V"}
